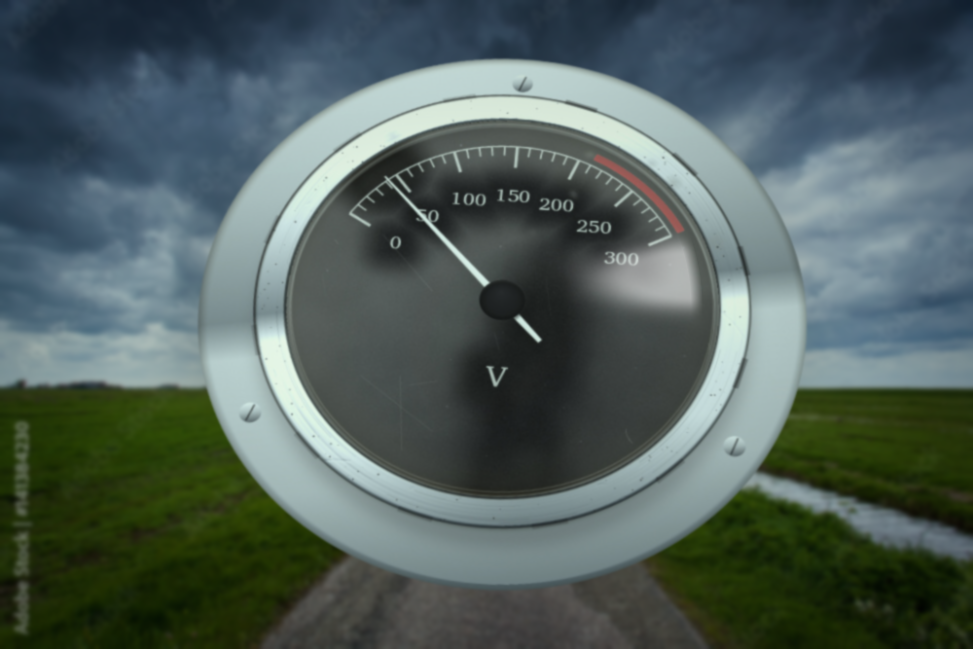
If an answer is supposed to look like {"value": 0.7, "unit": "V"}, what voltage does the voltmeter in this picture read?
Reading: {"value": 40, "unit": "V"}
